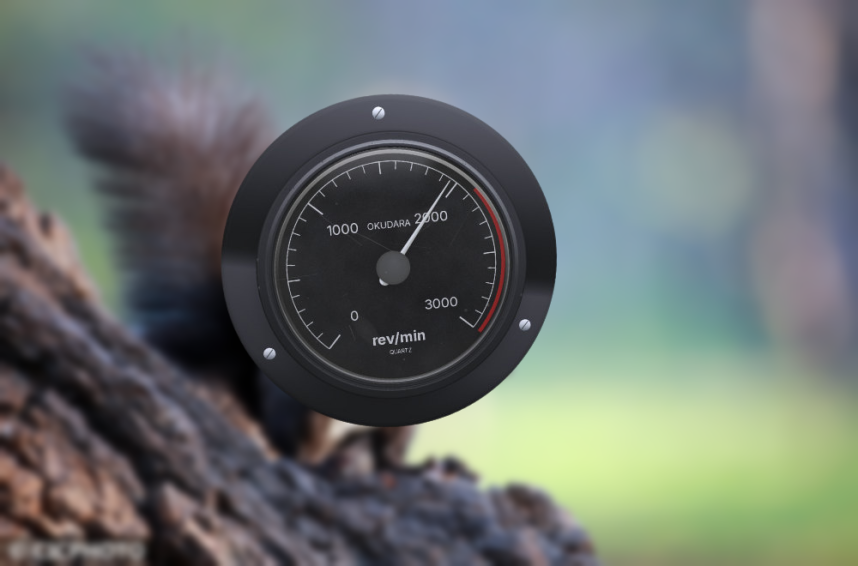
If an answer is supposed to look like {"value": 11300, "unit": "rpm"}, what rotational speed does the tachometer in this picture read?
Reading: {"value": 1950, "unit": "rpm"}
